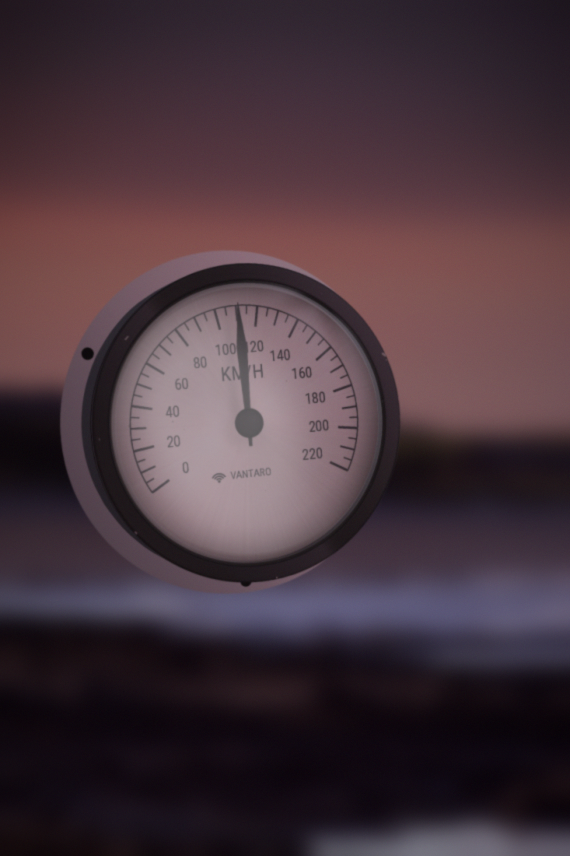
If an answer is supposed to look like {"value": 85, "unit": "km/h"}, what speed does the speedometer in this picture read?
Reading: {"value": 110, "unit": "km/h"}
